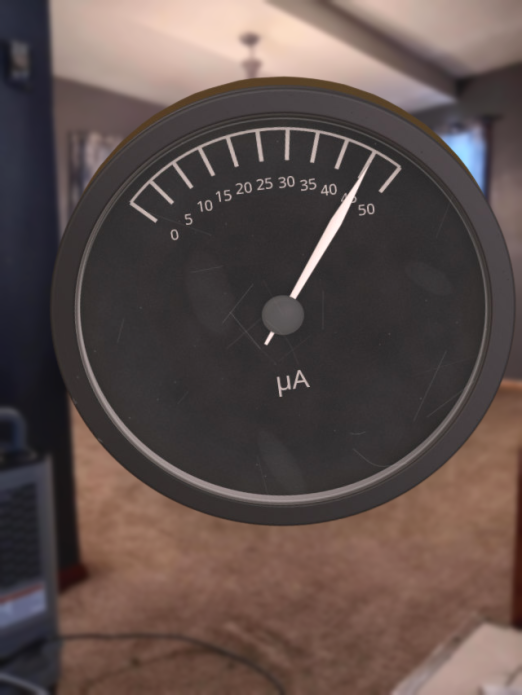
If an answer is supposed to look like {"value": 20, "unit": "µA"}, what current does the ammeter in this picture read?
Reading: {"value": 45, "unit": "µA"}
